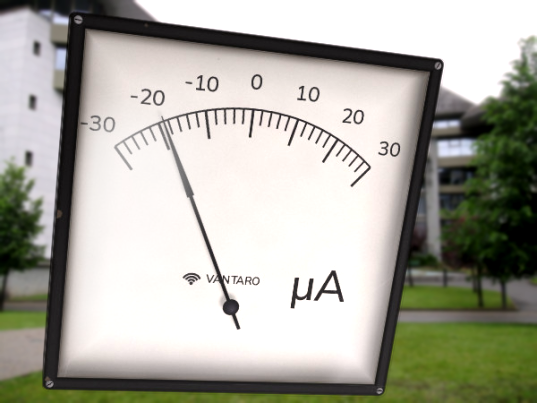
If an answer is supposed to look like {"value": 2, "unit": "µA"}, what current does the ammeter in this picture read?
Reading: {"value": -19, "unit": "µA"}
